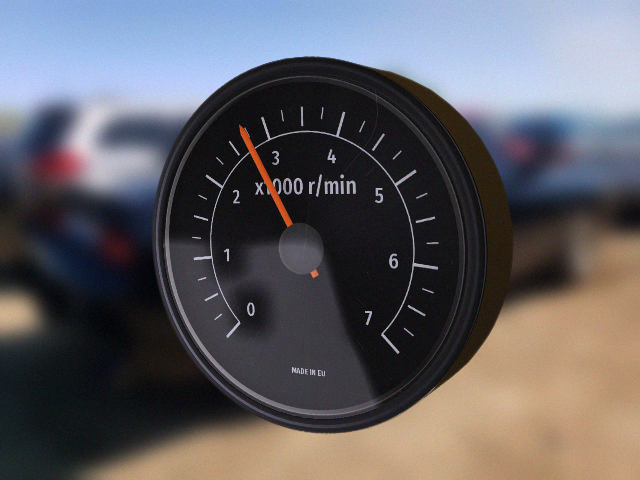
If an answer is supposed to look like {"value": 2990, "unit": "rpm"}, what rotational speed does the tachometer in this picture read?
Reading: {"value": 2750, "unit": "rpm"}
